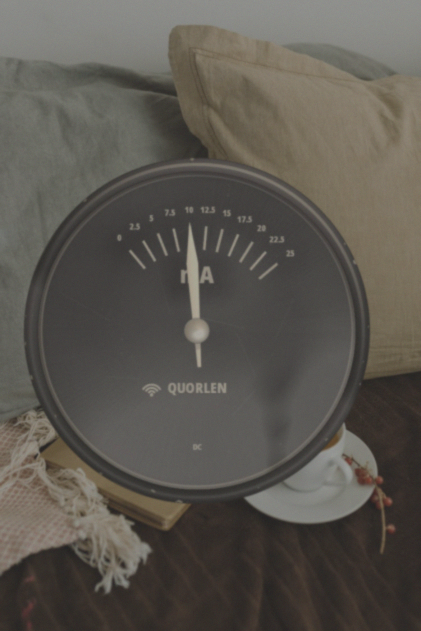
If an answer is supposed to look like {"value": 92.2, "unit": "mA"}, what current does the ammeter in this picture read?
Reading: {"value": 10, "unit": "mA"}
